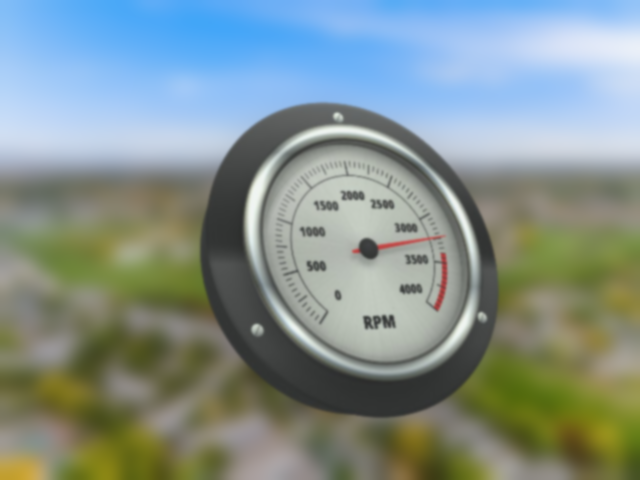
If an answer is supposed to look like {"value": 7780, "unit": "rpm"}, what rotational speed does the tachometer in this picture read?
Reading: {"value": 3250, "unit": "rpm"}
